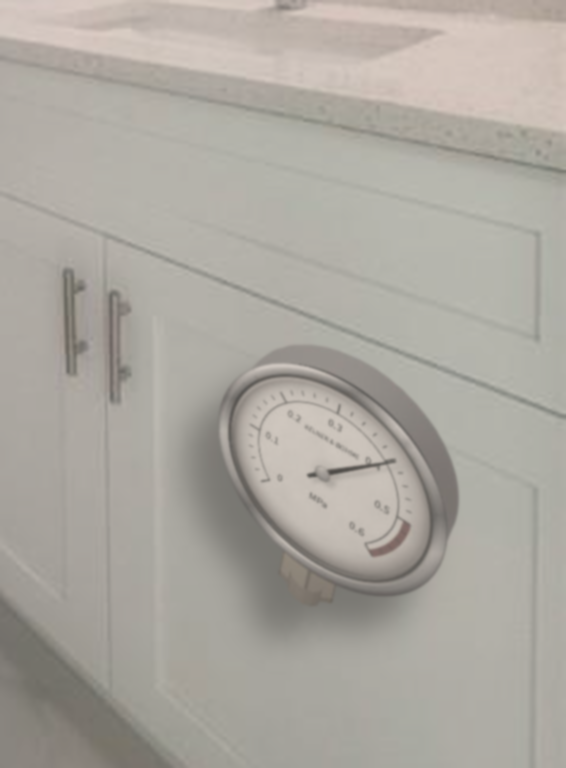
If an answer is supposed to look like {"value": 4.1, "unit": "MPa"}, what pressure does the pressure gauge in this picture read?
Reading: {"value": 0.4, "unit": "MPa"}
